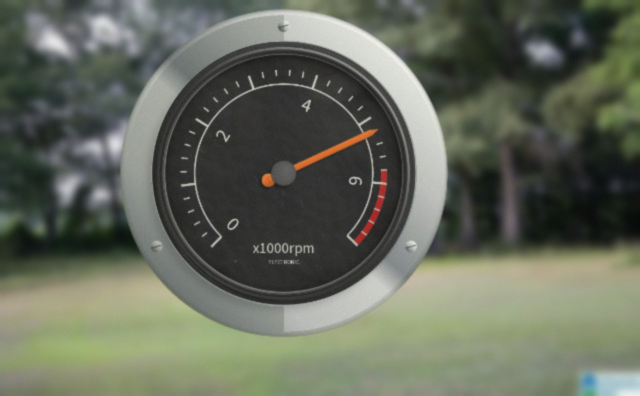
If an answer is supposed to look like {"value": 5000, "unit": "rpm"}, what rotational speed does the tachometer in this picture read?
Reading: {"value": 5200, "unit": "rpm"}
